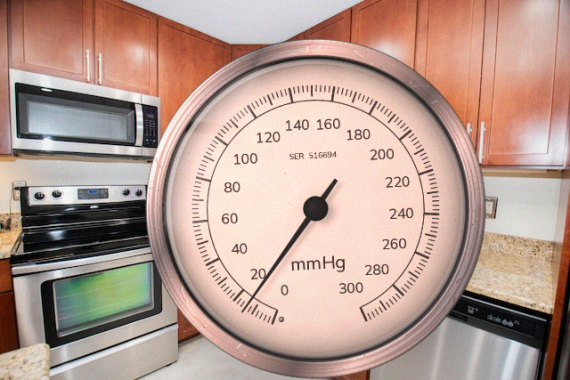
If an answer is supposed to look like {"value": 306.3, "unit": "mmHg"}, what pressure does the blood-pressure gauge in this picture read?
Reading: {"value": 14, "unit": "mmHg"}
